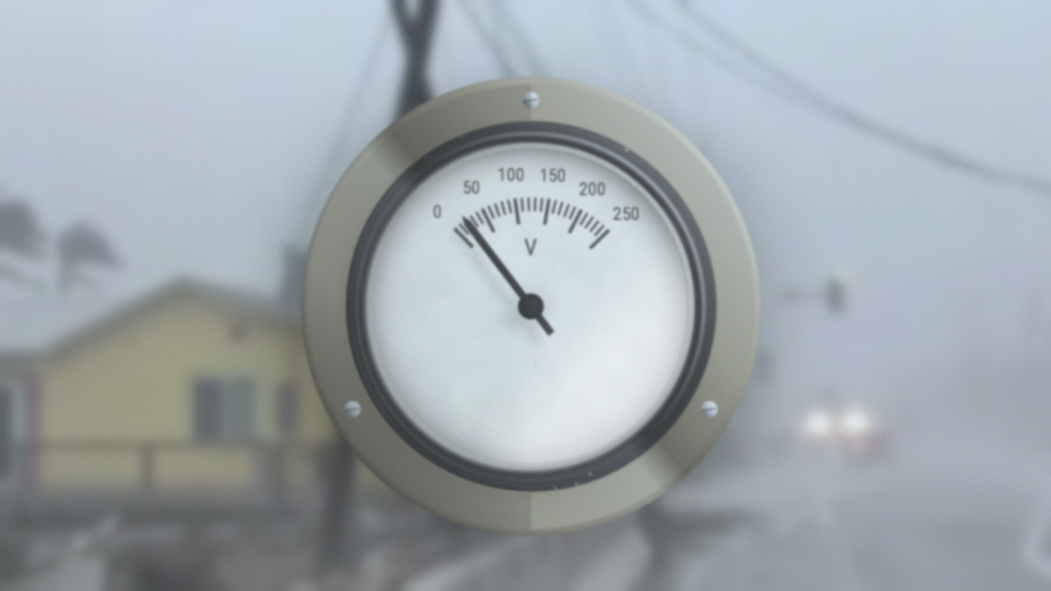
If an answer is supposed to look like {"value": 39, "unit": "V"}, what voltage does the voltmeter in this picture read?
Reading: {"value": 20, "unit": "V"}
